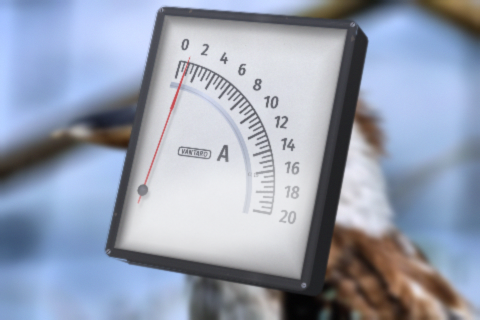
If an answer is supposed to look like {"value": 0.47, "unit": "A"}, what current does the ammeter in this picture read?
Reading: {"value": 1, "unit": "A"}
